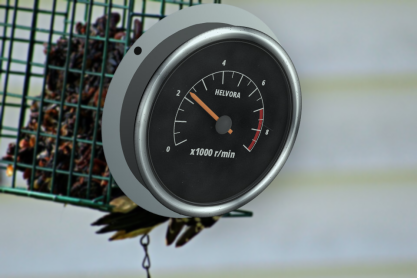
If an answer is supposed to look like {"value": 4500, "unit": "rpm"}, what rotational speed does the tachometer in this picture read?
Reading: {"value": 2250, "unit": "rpm"}
